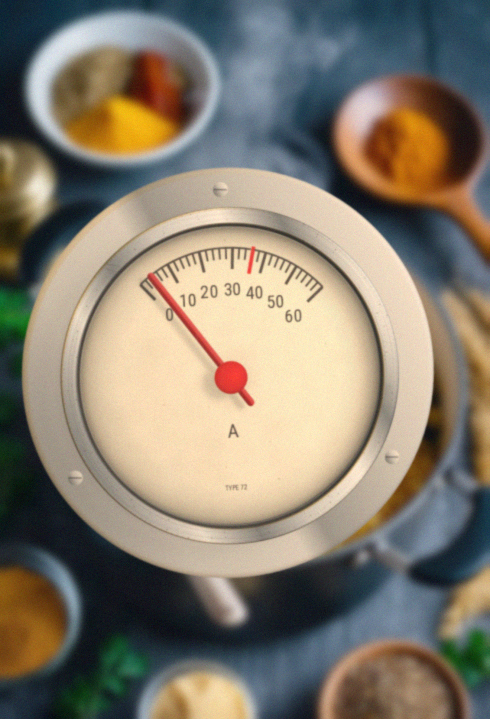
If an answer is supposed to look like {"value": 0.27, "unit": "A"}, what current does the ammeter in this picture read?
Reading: {"value": 4, "unit": "A"}
